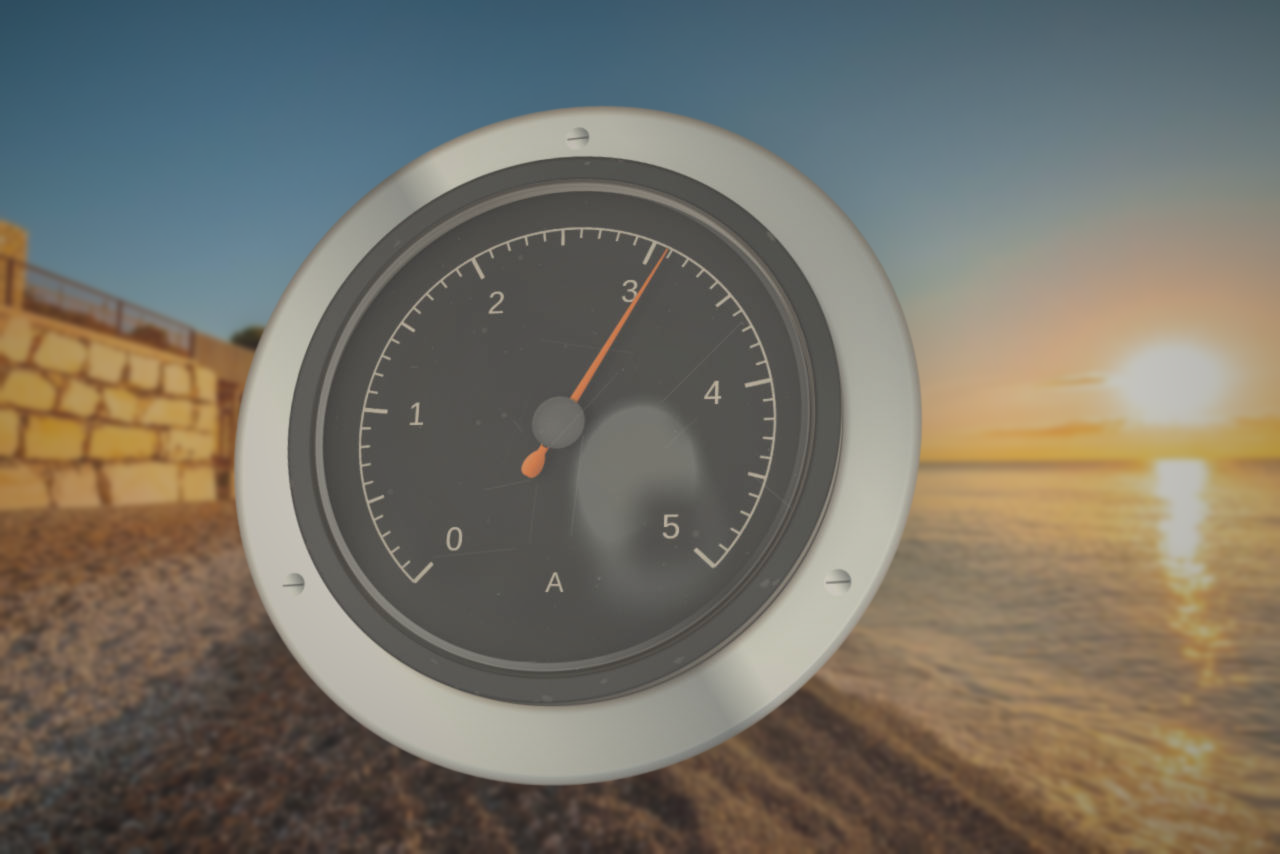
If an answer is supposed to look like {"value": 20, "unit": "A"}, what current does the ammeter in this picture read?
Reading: {"value": 3.1, "unit": "A"}
